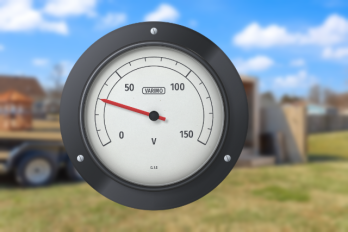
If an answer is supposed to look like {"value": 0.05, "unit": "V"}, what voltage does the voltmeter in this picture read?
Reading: {"value": 30, "unit": "V"}
